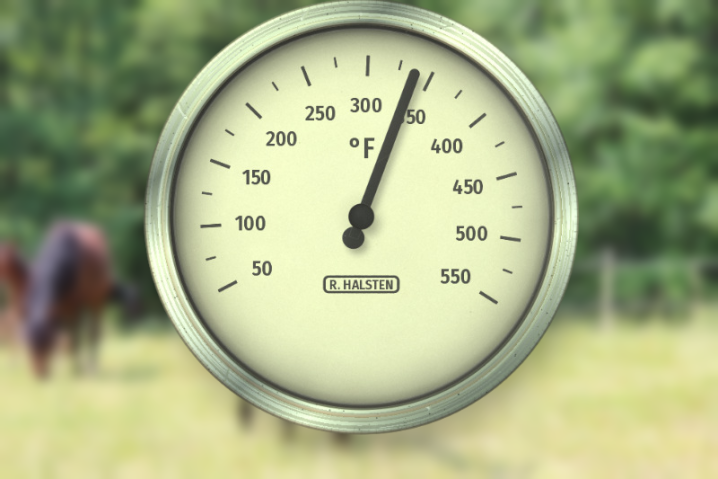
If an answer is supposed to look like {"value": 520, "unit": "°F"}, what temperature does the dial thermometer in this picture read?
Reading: {"value": 337.5, "unit": "°F"}
